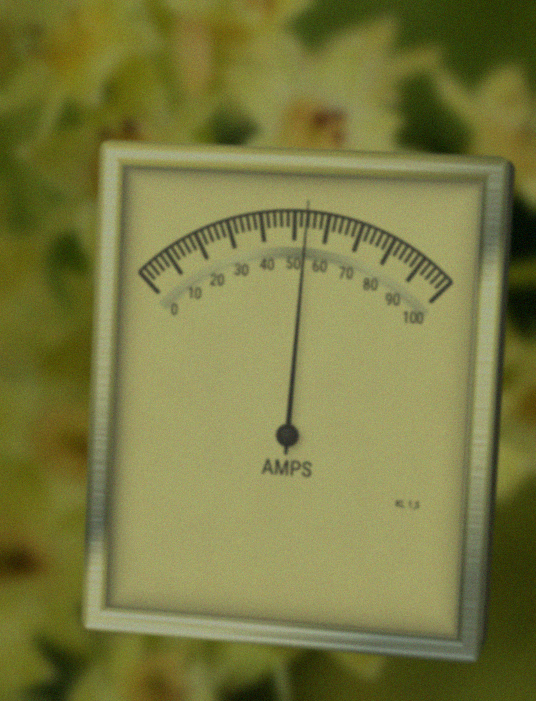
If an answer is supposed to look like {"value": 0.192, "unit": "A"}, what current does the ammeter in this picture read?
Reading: {"value": 54, "unit": "A"}
